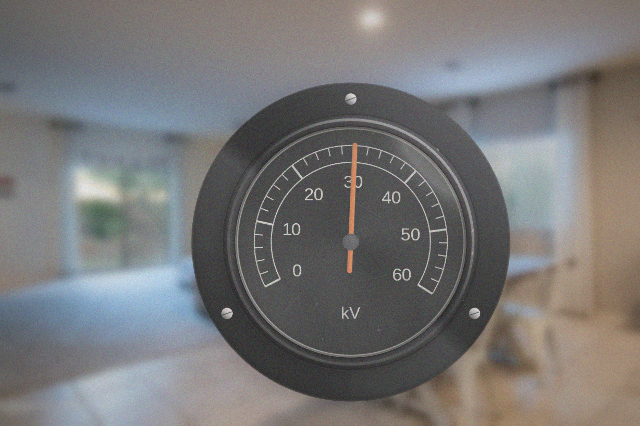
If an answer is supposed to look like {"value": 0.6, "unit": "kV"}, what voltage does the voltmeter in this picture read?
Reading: {"value": 30, "unit": "kV"}
